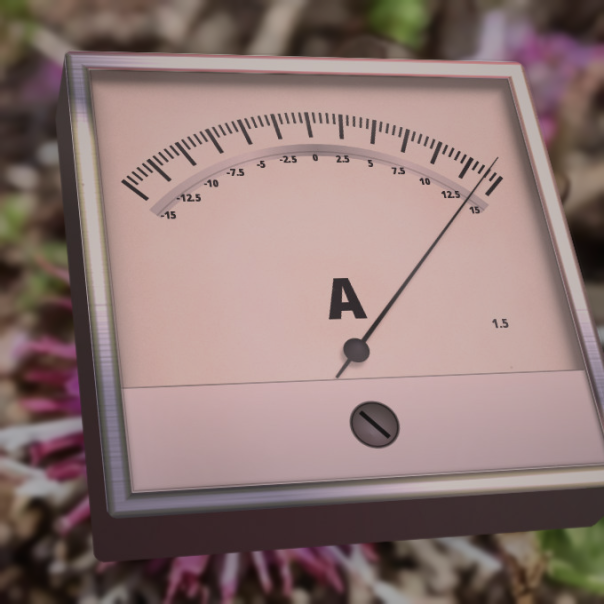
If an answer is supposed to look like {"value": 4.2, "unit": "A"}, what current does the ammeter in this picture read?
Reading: {"value": 14, "unit": "A"}
